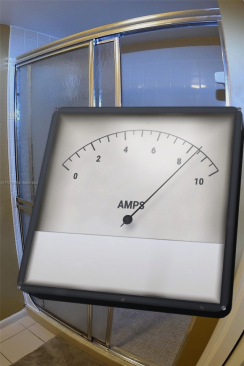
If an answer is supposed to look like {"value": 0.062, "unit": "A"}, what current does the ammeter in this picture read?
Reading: {"value": 8.5, "unit": "A"}
